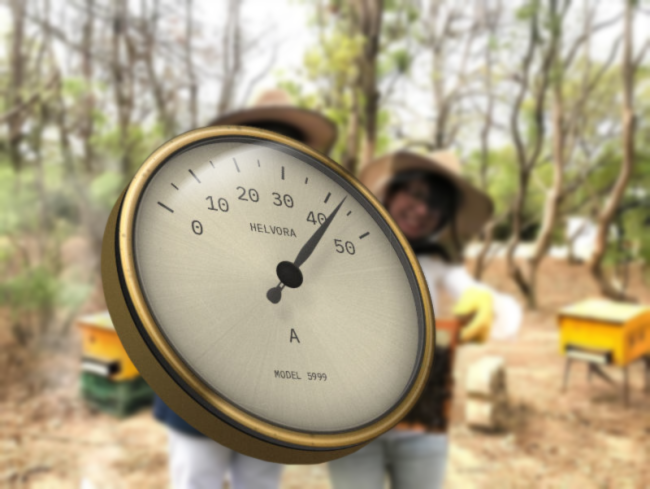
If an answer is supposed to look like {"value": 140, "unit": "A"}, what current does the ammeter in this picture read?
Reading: {"value": 42.5, "unit": "A"}
